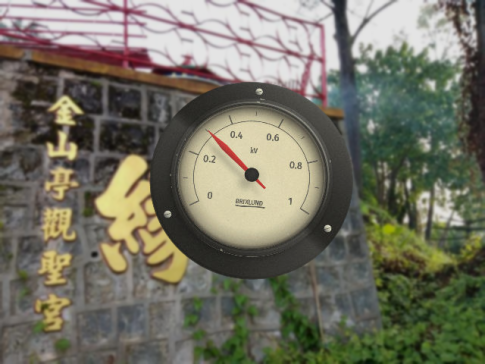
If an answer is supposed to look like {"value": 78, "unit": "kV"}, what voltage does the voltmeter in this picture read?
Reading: {"value": 0.3, "unit": "kV"}
